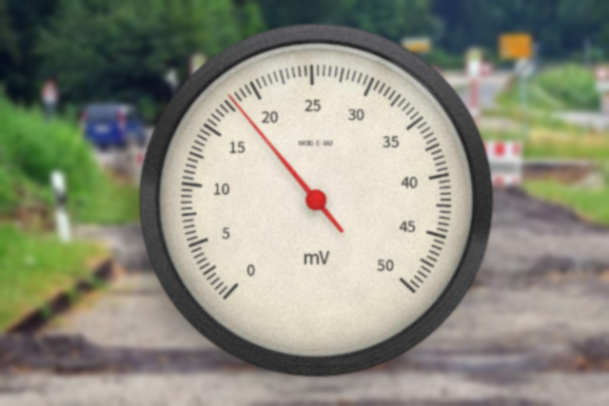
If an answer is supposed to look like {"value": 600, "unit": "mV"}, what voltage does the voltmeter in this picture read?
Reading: {"value": 18, "unit": "mV"}
